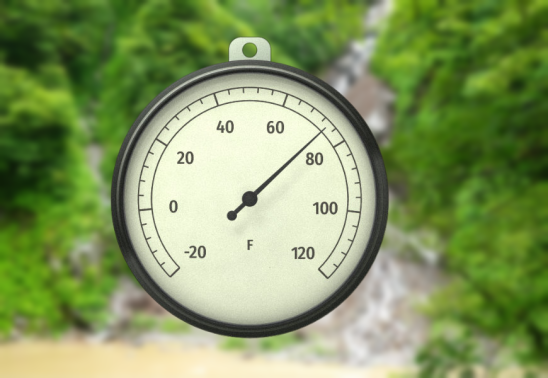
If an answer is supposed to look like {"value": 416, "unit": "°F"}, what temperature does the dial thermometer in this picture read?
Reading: {"value": 74, "unit": "°F"}
